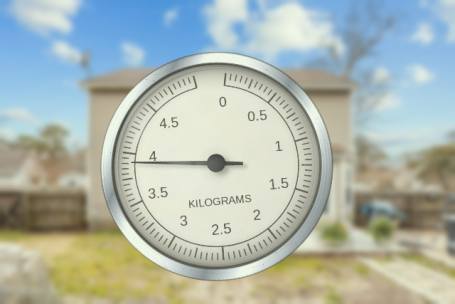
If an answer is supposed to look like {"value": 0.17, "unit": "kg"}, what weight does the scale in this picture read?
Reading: {"value": 3.9, "unit": "kg"}
